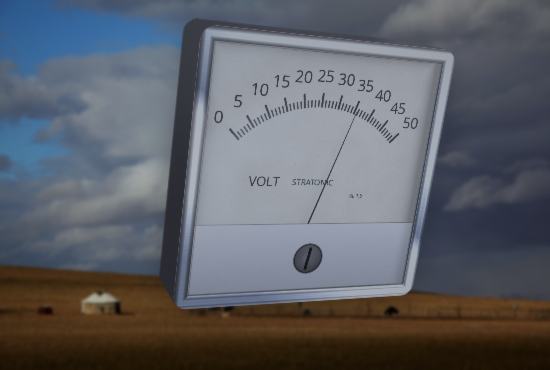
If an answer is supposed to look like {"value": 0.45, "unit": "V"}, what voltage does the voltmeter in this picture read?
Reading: {"value": 35, "unit": "V"}
